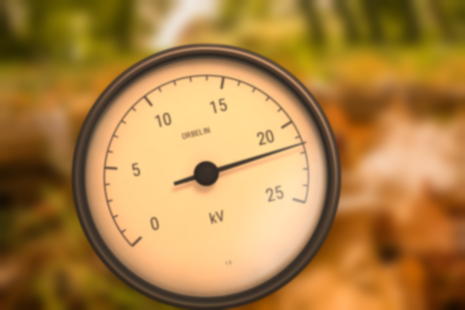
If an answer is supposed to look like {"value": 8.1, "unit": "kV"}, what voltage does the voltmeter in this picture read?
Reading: {"value": 21.5, "unit": "kV"}
